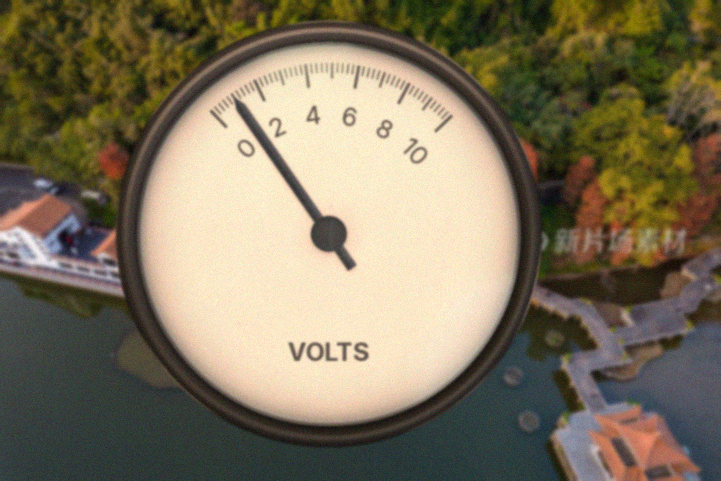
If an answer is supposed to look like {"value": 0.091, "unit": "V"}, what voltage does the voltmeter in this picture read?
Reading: {"value": 1, "unit": "V"}
